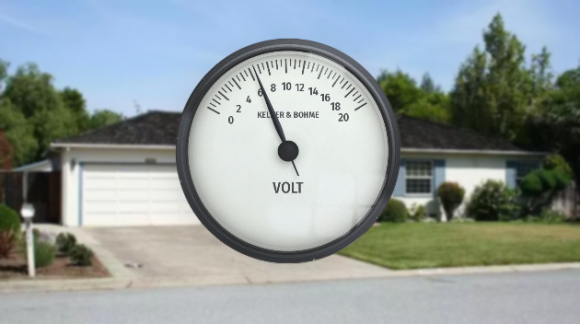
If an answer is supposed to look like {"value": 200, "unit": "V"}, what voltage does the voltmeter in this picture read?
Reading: {"value": 6.5, "unit": "V"}
